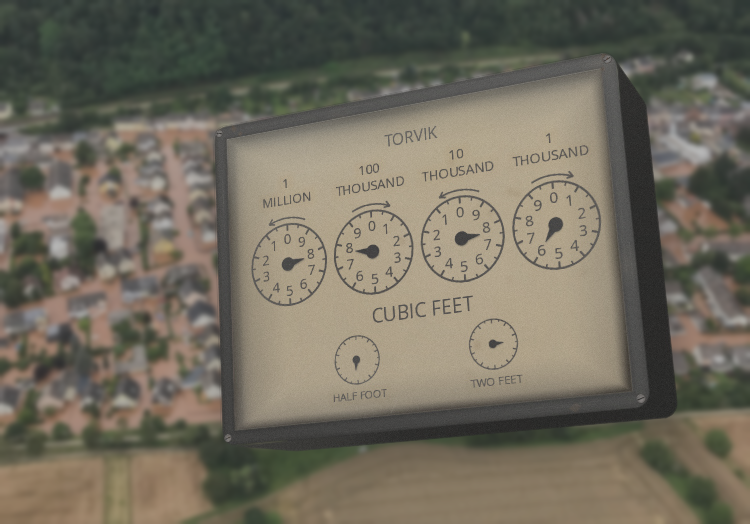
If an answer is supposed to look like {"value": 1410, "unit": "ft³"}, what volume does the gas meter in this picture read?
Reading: {"value": 777600, "unit": "ft³"}
